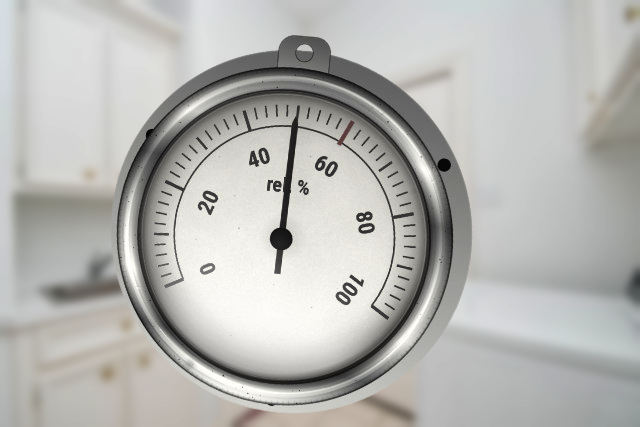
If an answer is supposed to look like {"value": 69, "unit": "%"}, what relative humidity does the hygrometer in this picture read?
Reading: {"value": 50, "unit": "%"}
